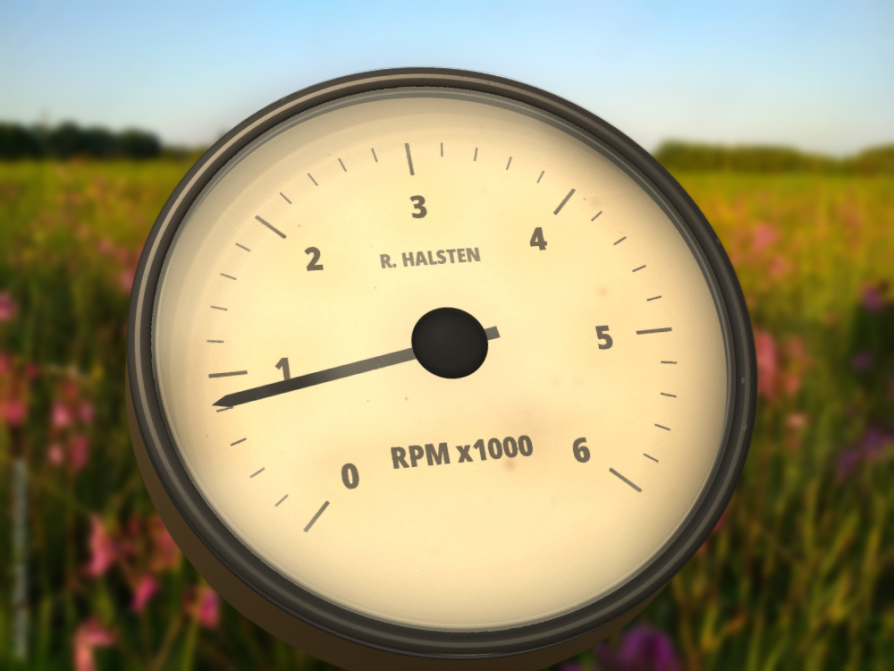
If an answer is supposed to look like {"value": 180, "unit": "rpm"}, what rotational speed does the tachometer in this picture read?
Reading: {"value": 800, "unit": "rpm"}
